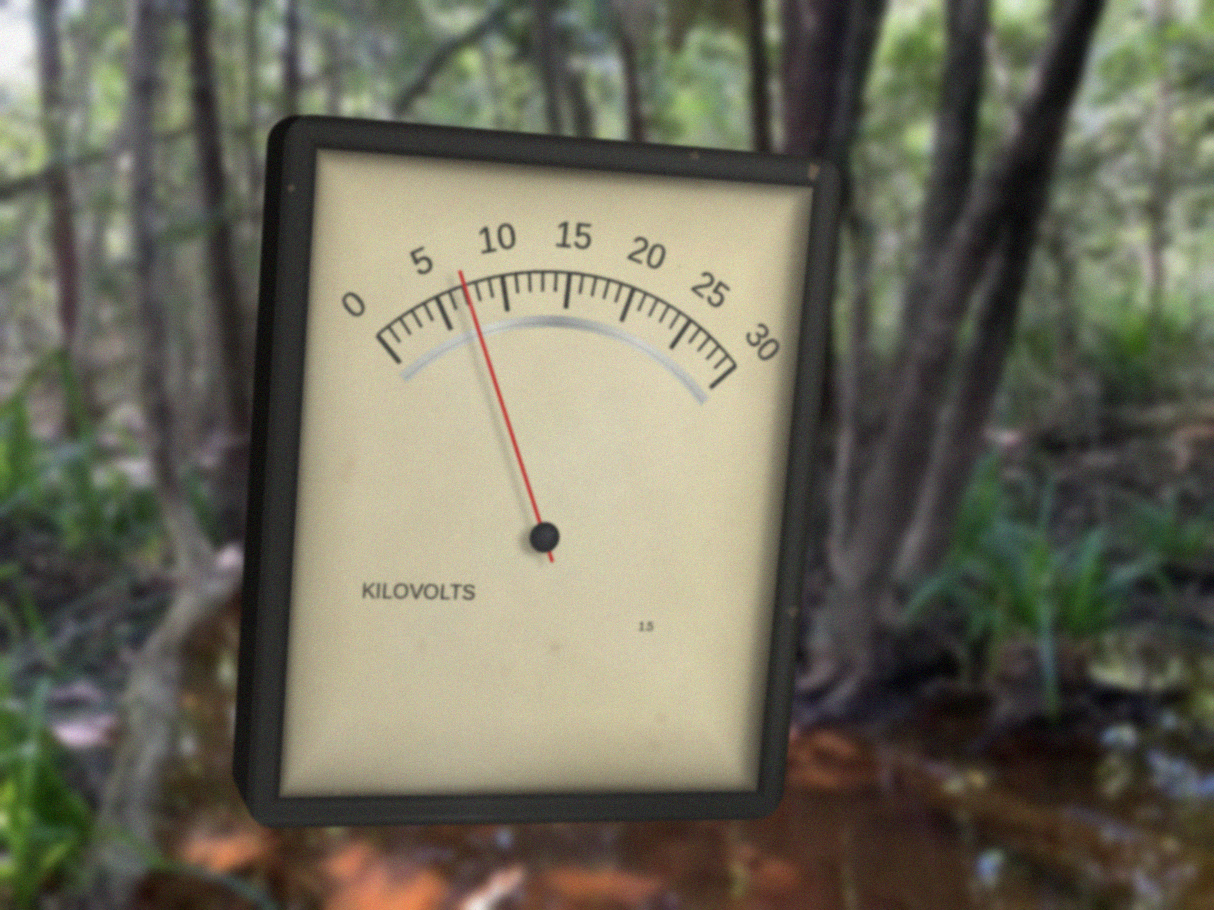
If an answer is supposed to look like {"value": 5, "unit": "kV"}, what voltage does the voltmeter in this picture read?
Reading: {"value": 7, "unit": "kV"}
